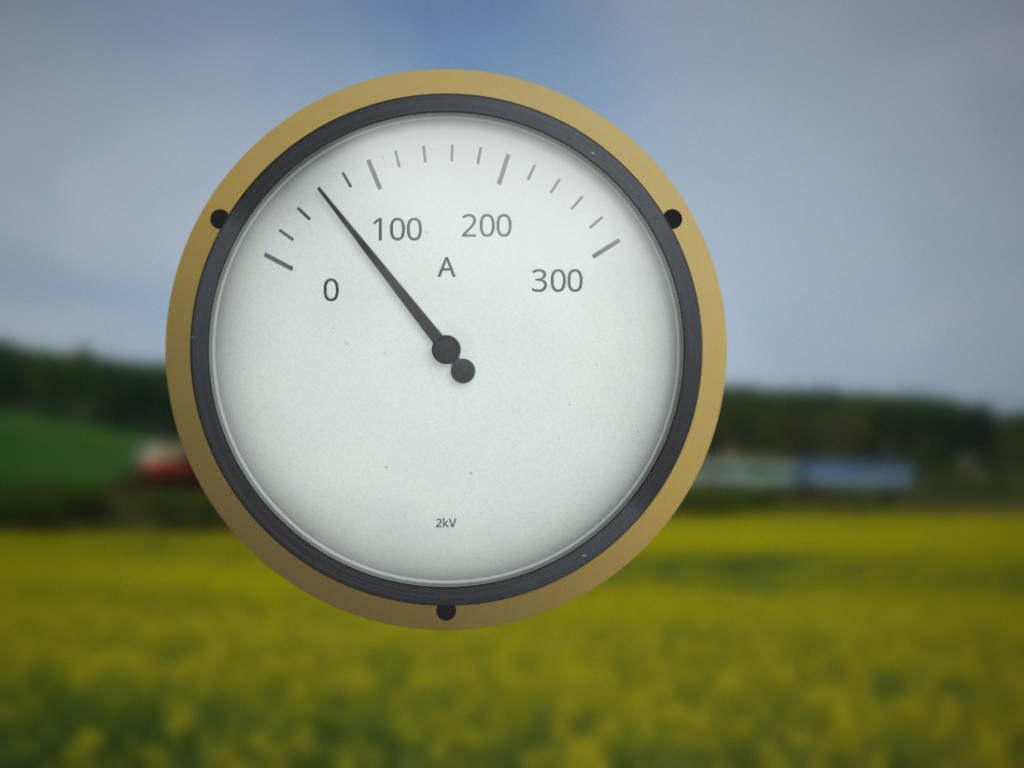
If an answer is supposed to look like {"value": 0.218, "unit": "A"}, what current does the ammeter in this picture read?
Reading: {"value": 60, "unit": "A"}
